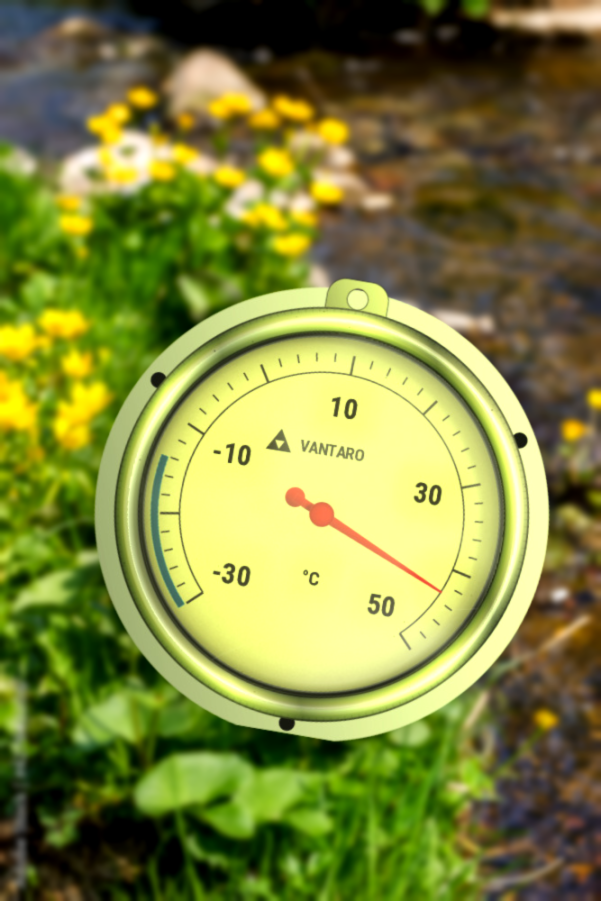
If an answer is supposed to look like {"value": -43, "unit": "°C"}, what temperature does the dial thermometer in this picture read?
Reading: {"value": 43, "unit": "°C"}
